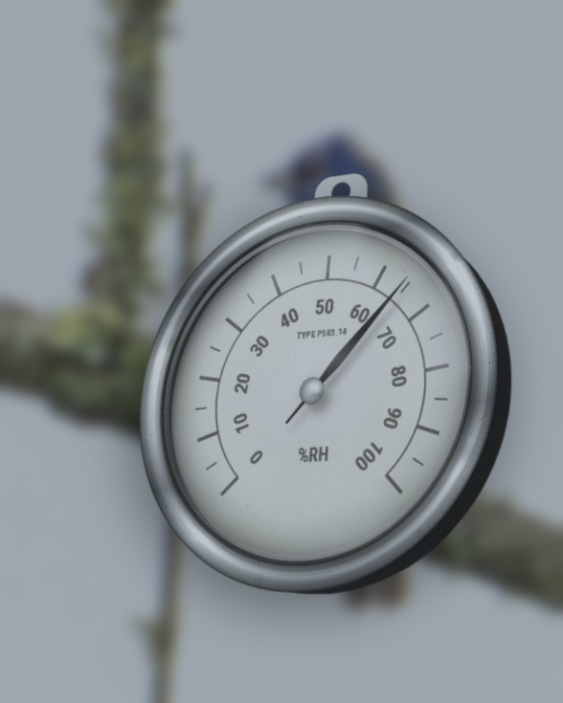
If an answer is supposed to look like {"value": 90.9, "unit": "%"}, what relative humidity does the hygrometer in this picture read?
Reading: {"value": 65, "unit": "%"}
